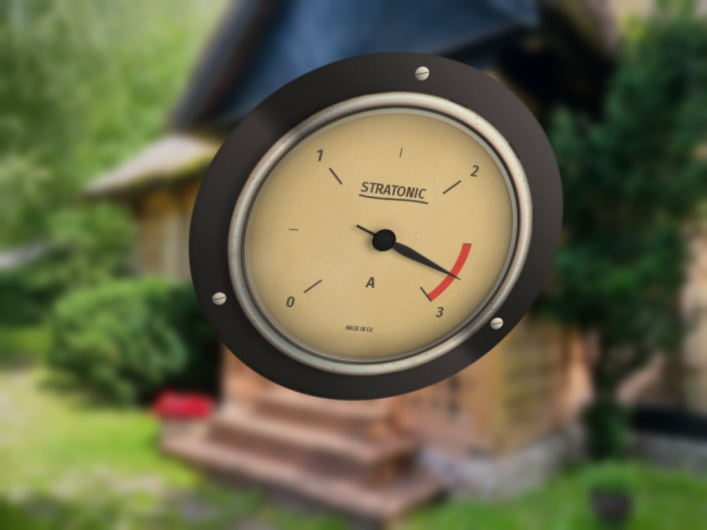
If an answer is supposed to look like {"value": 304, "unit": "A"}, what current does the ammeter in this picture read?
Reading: {"value": 2.75, "unit": "A"}
